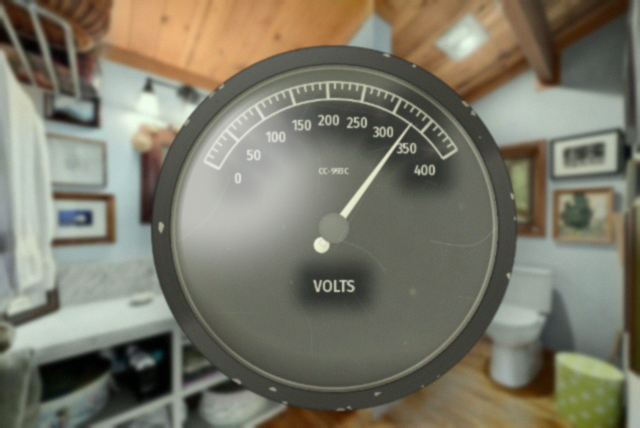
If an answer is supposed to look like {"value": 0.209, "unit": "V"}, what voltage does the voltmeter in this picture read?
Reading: {"value": 330, "unit": "V"}
